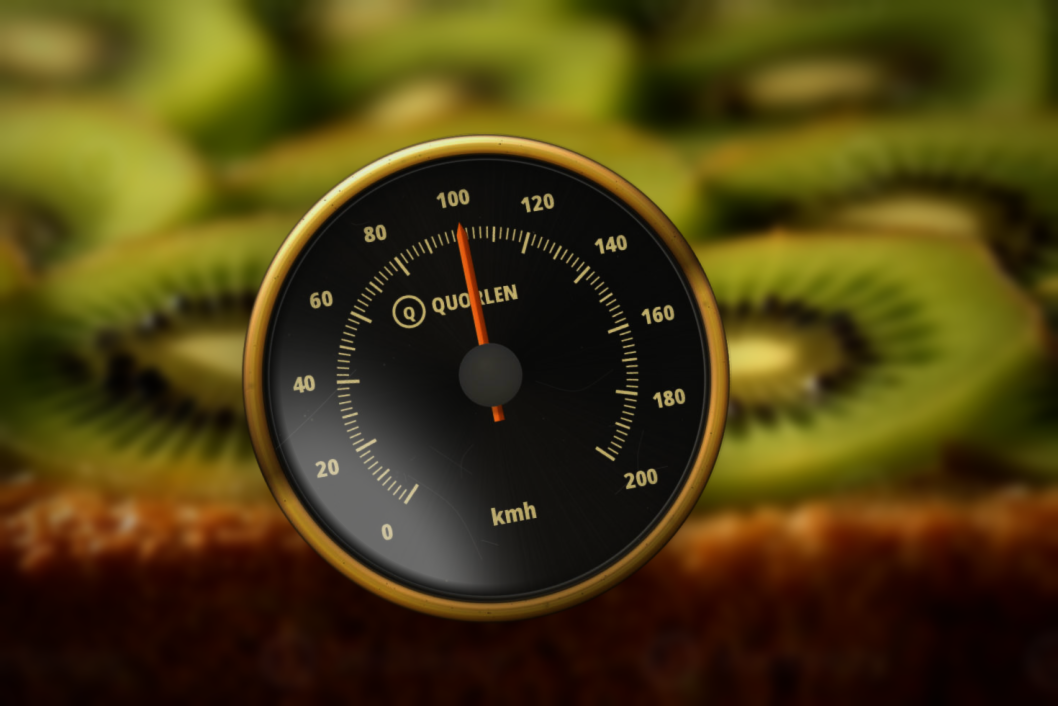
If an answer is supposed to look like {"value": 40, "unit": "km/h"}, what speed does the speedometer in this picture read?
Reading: {"value": 100, "unit": "km/h"}
